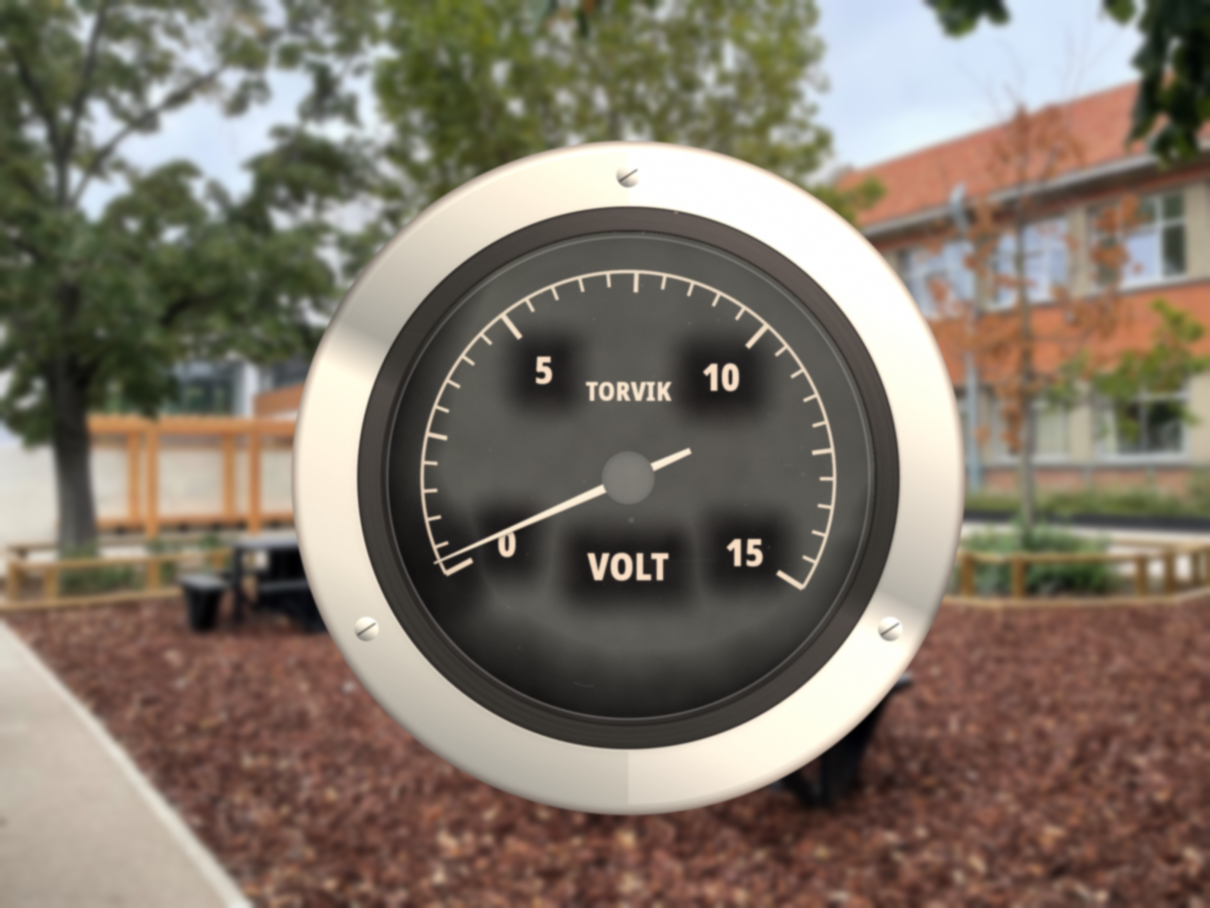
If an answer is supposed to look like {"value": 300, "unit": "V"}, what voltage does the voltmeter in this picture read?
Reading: {"value": 0.25, "unit": "V"}
